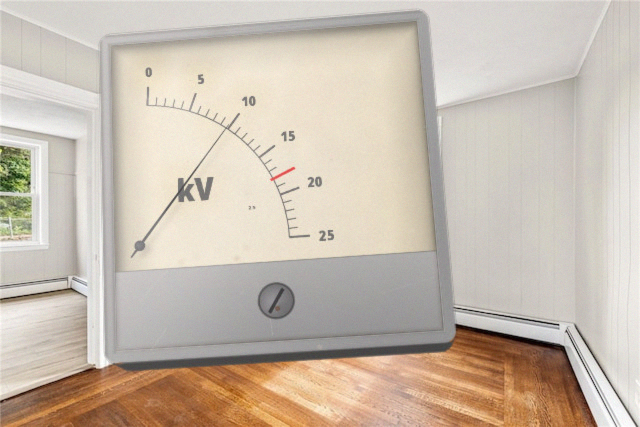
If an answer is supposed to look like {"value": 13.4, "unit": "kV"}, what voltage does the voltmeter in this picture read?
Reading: {"value": 10, "unit": "kV"}
